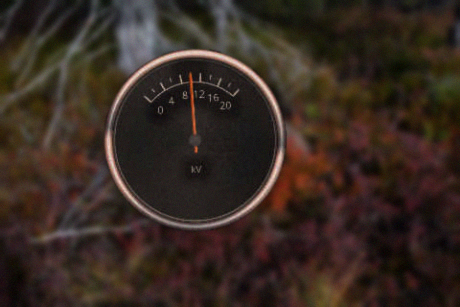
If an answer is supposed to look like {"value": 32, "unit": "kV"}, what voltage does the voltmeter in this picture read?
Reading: {"value": 10, "unit": "kV"}
